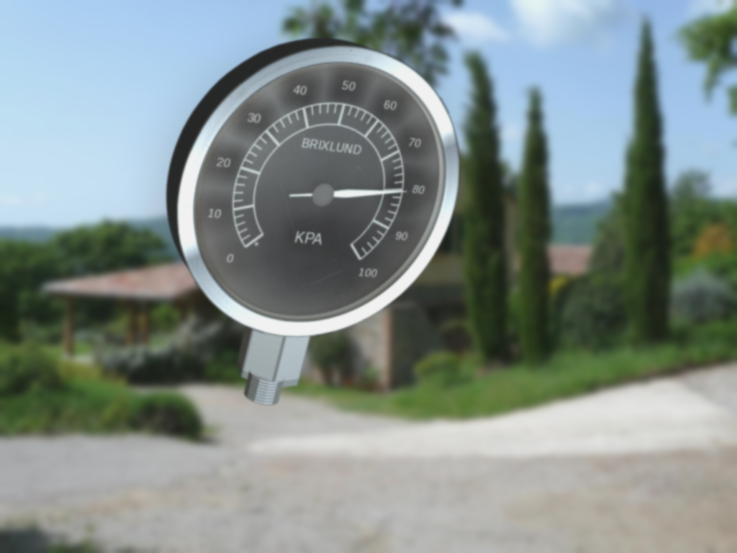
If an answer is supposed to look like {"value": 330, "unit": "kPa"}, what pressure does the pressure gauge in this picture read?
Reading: {"value": 80, "unit": "kPa"}
